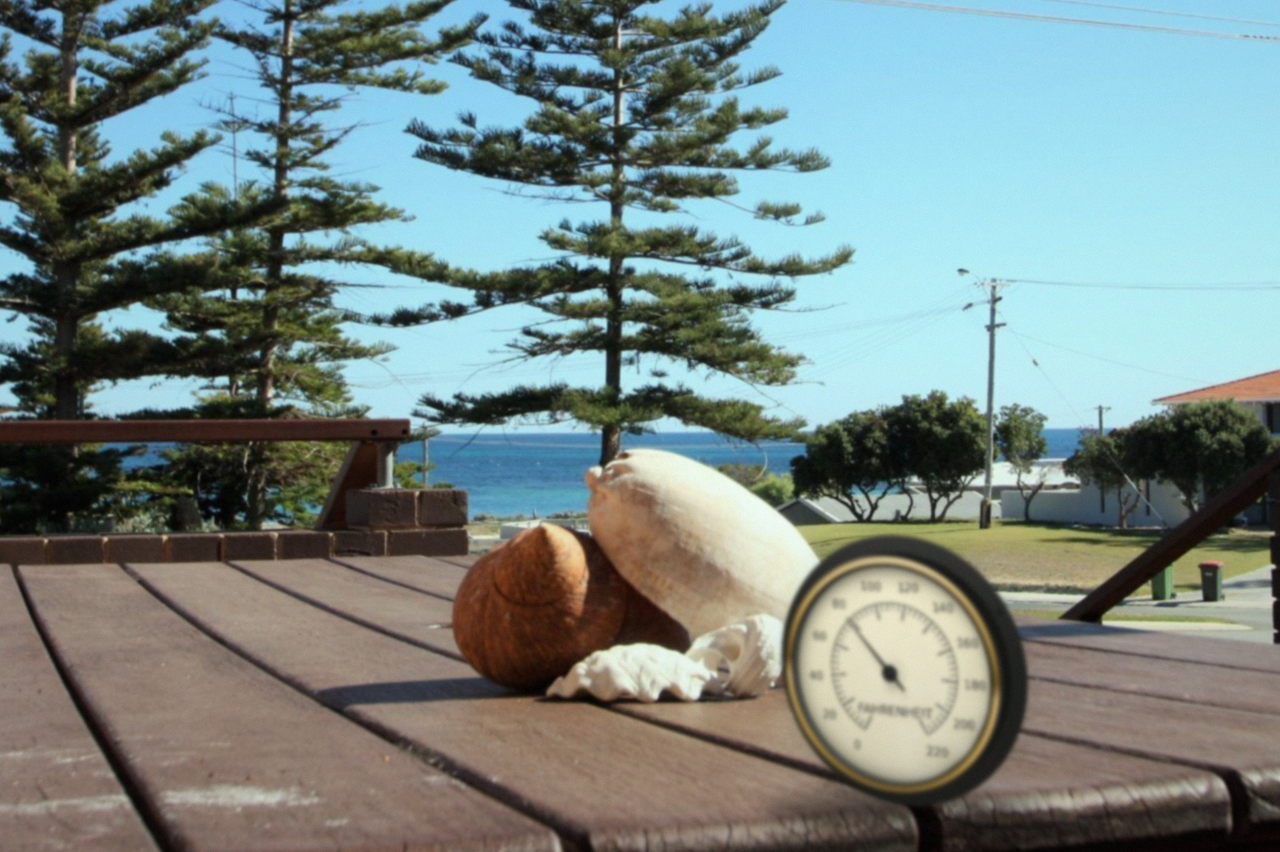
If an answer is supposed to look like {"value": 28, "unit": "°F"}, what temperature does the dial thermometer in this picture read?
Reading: {"value": 80, "unit": "°F"}
